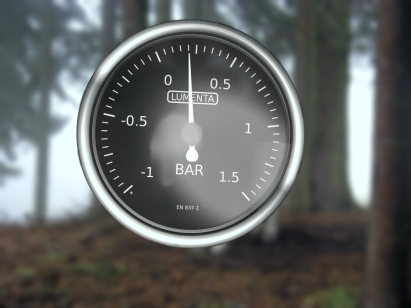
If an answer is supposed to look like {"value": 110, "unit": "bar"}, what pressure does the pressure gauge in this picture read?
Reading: {"value": 0.2, "unit": "bar"}
